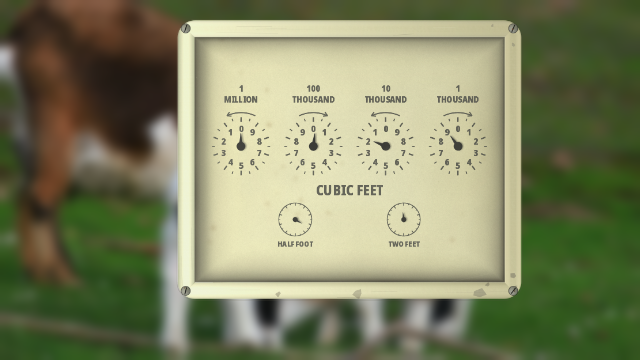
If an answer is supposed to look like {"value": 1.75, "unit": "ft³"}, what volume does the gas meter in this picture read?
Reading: {"value": 1900, "unit": "ft³"}
